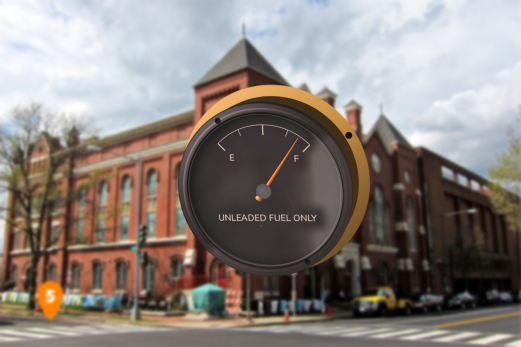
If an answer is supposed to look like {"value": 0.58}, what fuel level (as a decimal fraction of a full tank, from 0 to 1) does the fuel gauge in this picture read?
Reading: {"value": 0.875}
